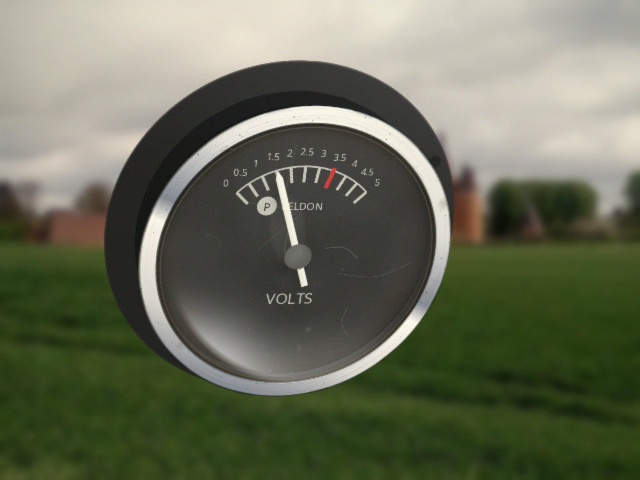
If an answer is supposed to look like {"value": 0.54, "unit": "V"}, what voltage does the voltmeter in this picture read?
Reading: {"value": 1.5, "unit": "V"}
